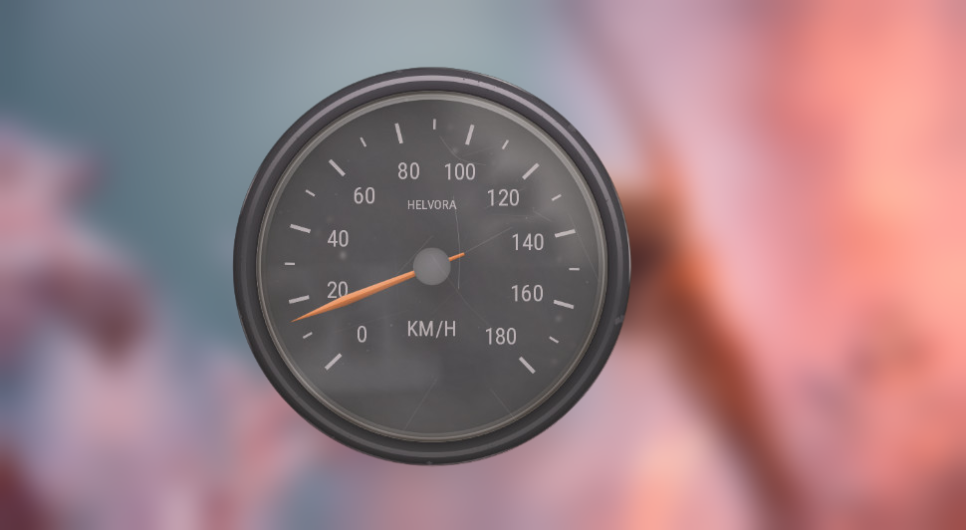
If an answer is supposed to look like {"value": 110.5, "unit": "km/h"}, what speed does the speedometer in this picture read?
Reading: {"value": 15, "unit": "km/h"}
